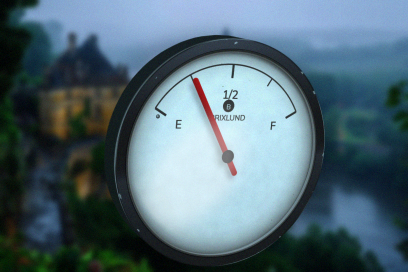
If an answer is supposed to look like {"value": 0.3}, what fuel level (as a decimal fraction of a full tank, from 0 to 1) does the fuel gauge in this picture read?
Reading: {"value": 0.25}
